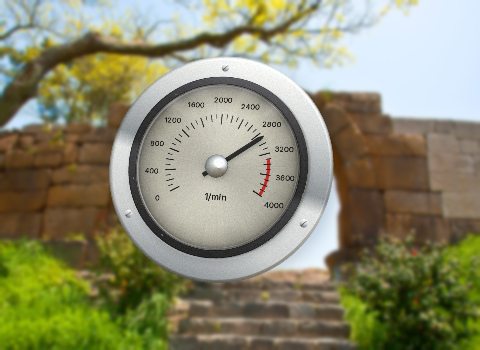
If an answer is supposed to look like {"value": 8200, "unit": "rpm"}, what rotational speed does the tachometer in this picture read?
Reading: {"value": 2900, "unit": "rpm"}
